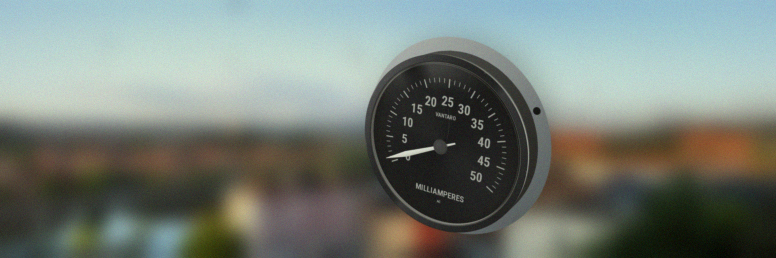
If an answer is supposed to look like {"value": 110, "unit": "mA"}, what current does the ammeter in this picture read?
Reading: {"value": 1, "unit": "mA"}
